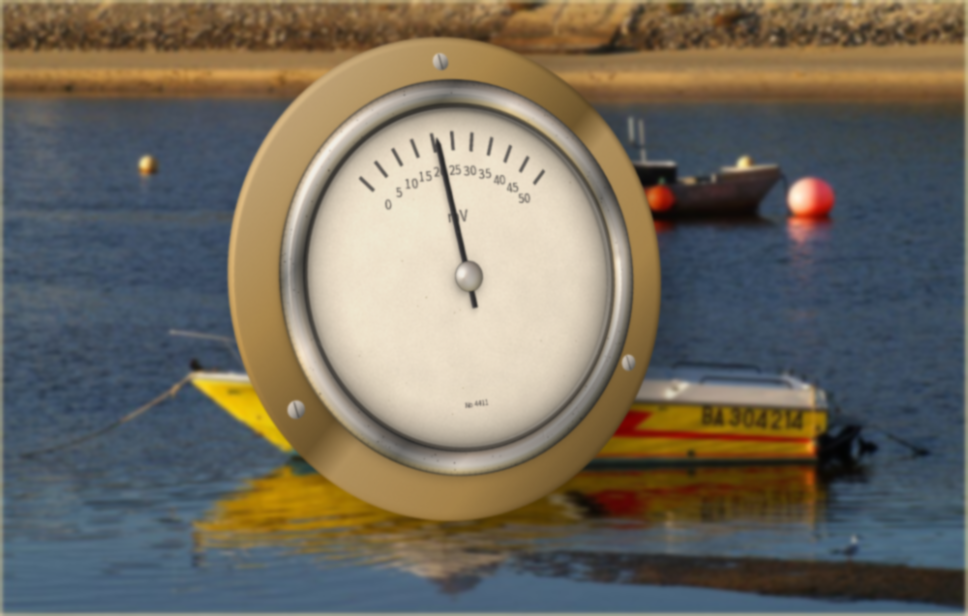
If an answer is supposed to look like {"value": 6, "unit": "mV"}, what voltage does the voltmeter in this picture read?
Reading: {"value": 20, "unit": "mV"}
